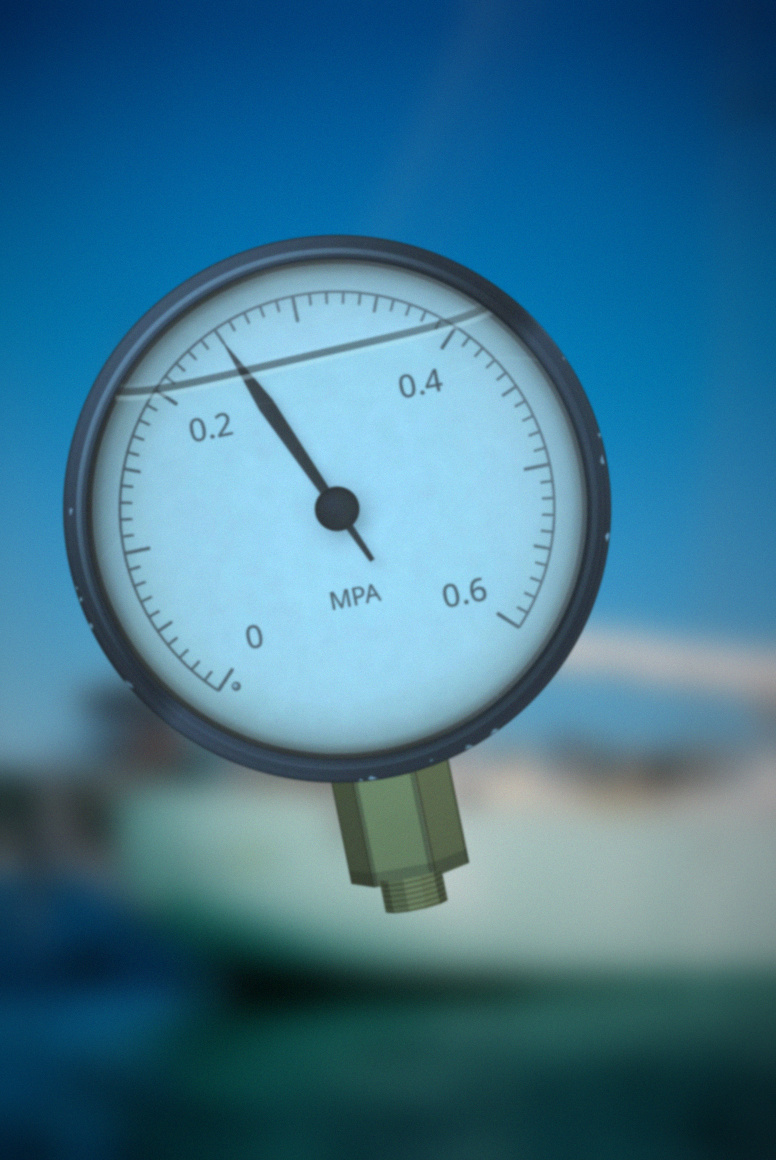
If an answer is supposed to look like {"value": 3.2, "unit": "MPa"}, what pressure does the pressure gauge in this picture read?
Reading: {"value": 0.25, "unit": "MPa"}
